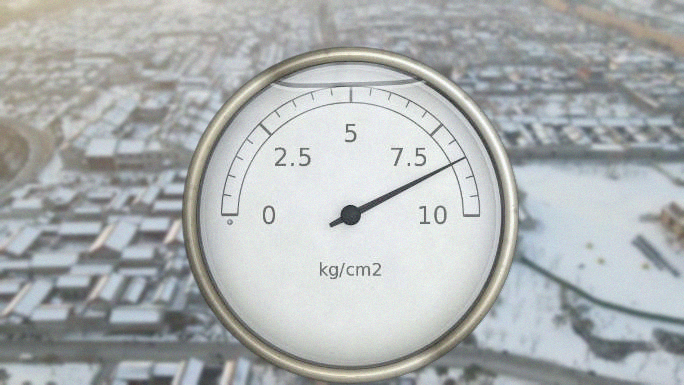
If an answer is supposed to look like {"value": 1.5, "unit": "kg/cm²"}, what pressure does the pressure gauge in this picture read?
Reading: {"value": 8.5, "unit": "kg/cm²"}
